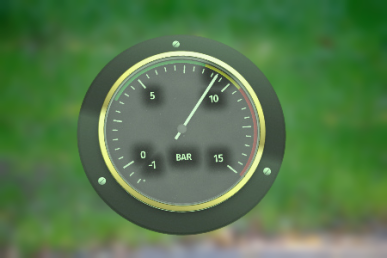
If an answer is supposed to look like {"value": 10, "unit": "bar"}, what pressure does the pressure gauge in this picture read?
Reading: {"value": 9.25, "unit": "bar"}
